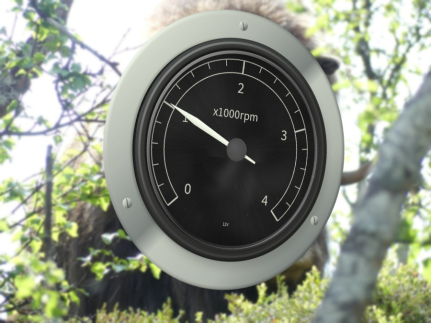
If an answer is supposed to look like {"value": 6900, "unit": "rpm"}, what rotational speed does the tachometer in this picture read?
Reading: {"value": 1000, "unit": "rpm"}
